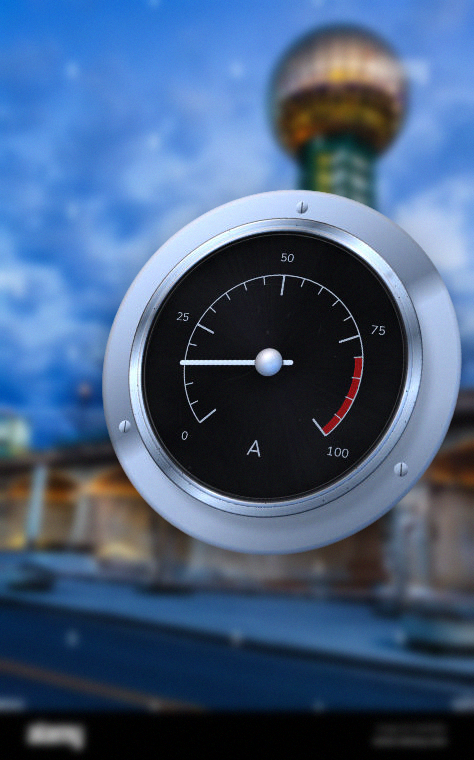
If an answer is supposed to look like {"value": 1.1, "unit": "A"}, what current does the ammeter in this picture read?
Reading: {"value": 15, "unit": "A"}
